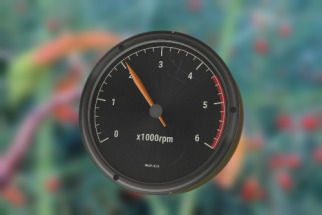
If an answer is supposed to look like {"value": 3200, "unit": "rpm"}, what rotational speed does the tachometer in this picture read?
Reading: {"value": 2100, "unit": "rpm"}
